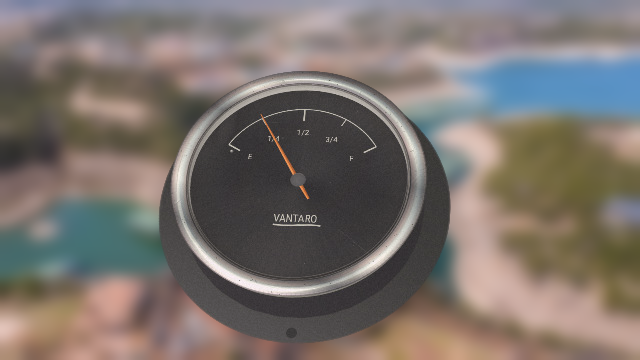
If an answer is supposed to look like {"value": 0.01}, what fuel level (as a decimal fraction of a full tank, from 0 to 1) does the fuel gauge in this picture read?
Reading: {"value": 0.25}
